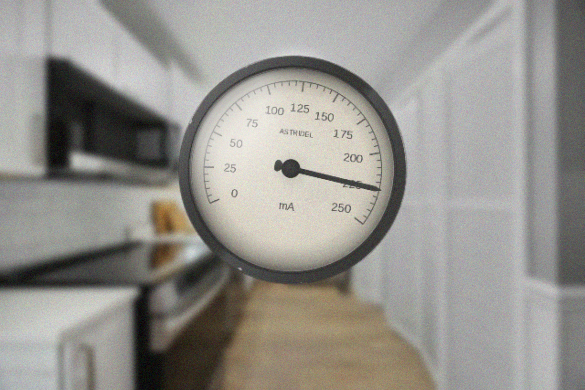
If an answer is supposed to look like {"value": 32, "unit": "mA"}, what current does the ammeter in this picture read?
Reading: {"value": 225, "unit": "mA"}
